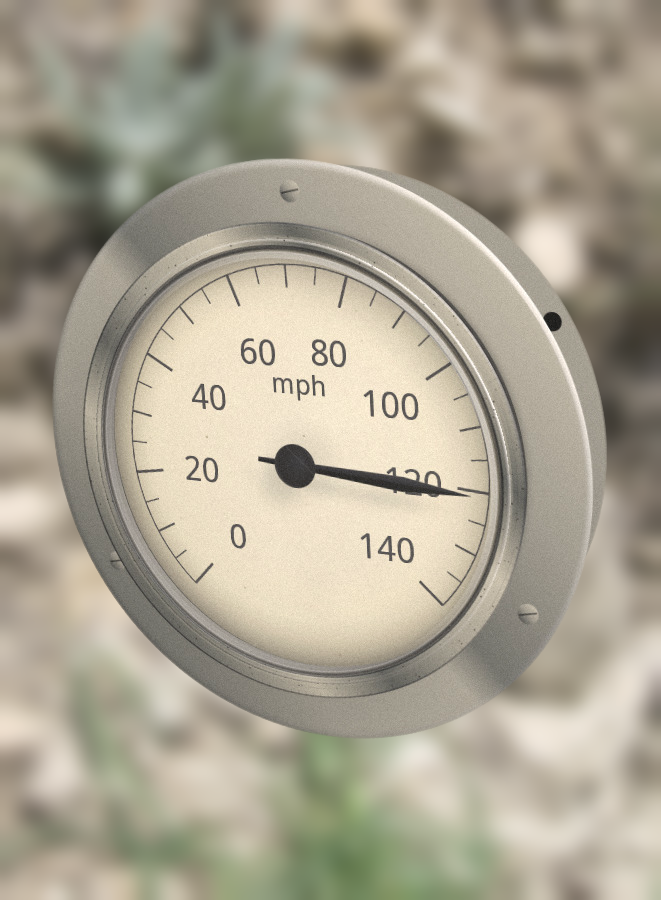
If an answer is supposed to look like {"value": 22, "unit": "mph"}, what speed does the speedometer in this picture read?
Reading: {"value": 120, "unit": "mph"}
